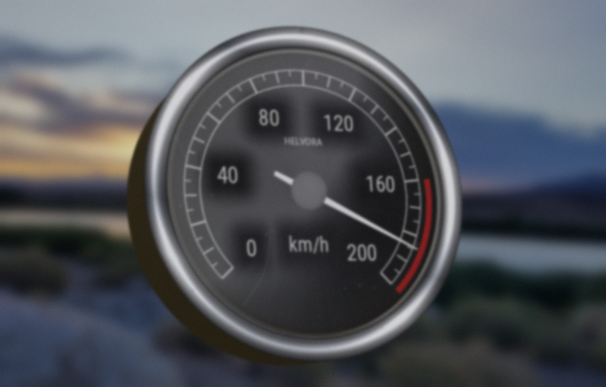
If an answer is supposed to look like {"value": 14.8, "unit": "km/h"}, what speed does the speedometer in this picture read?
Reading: {"value": 185, "unit": "km/h"}
